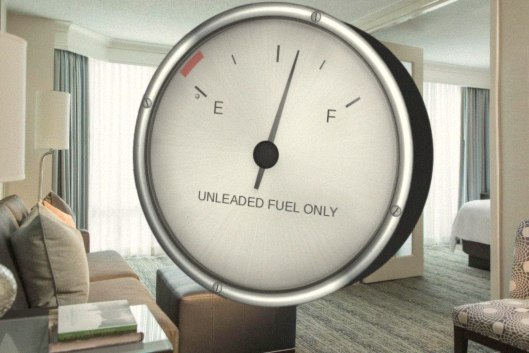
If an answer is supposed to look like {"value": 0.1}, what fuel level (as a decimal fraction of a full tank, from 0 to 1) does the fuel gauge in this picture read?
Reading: {"value": 0.625}
